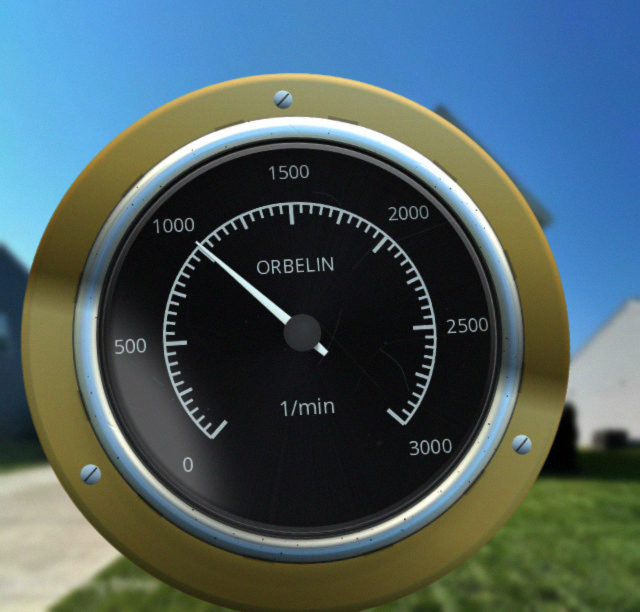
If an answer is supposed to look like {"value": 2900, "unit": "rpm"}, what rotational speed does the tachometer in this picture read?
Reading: {"value": 1000, "unit": "rpm"}
